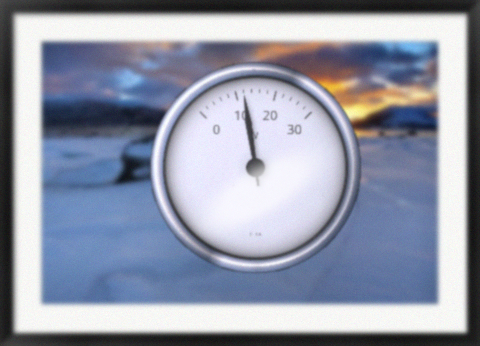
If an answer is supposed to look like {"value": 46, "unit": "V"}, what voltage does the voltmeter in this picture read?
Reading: {"value": 12, "unit": "V"}
